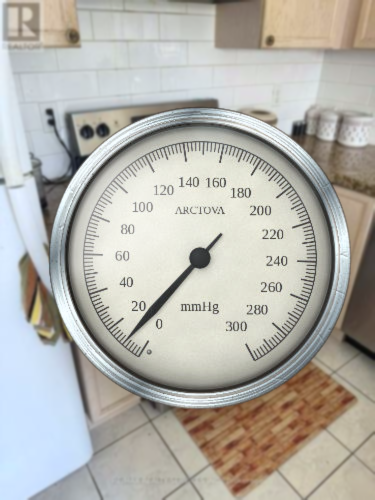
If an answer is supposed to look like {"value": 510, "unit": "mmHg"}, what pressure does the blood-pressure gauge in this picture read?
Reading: {"value": 10, "unit": "mmHg"}
